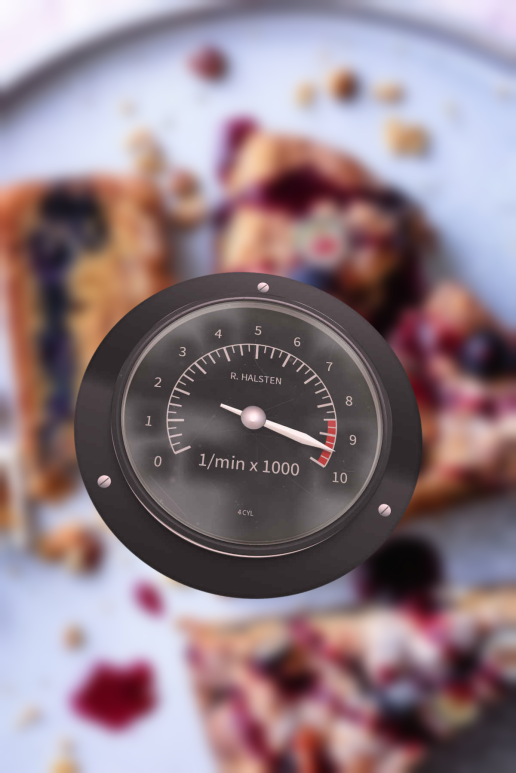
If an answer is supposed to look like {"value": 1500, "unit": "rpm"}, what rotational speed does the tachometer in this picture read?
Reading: {"value": 9500, "unit": "rpm"}
